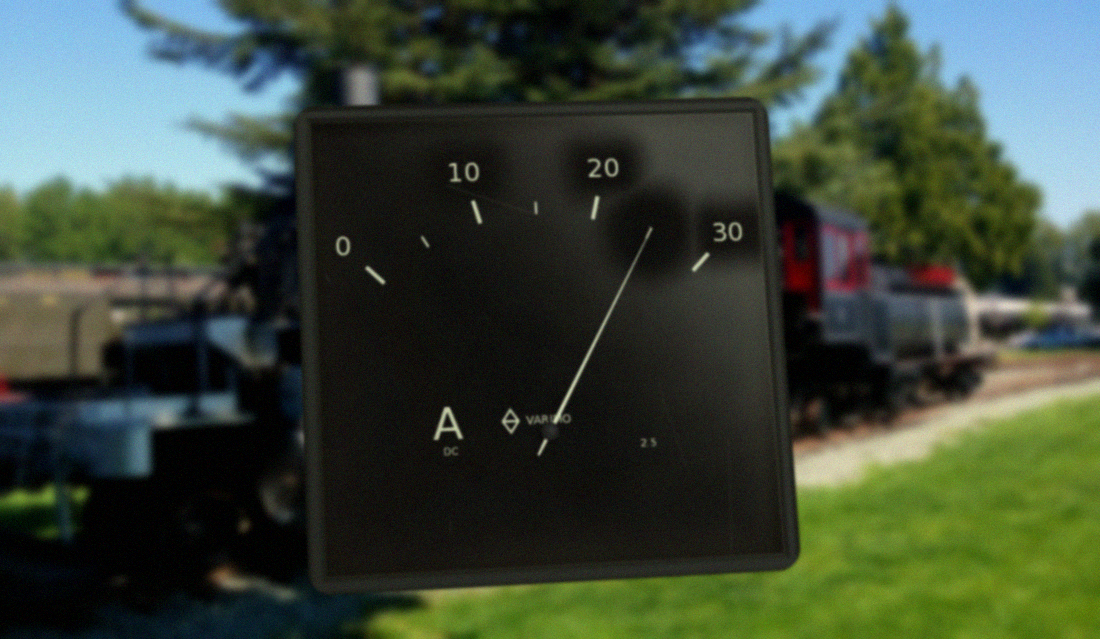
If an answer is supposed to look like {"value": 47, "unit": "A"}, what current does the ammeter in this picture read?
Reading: {"value": 25, "unit": "A"}
